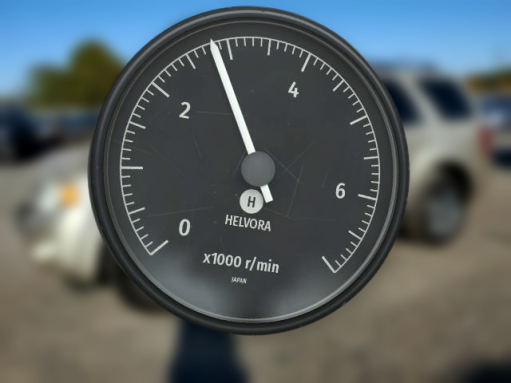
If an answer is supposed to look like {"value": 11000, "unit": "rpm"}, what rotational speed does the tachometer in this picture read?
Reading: {"value": 2800, "unit": "rpm"}
